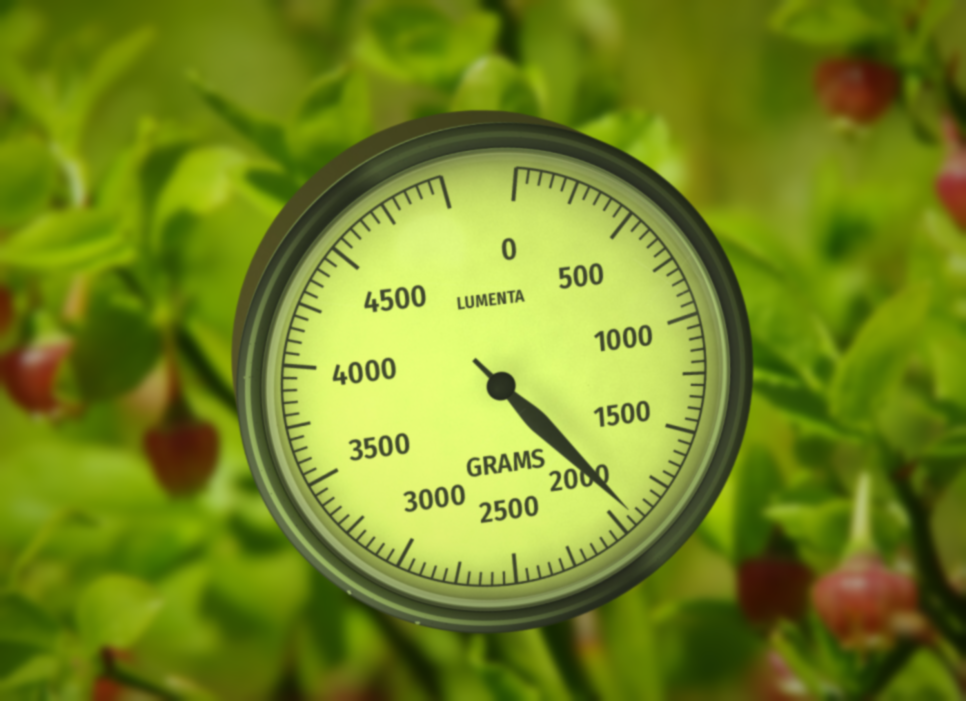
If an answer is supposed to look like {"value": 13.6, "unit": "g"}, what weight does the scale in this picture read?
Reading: {"value": 1925, "unit": "g"}
